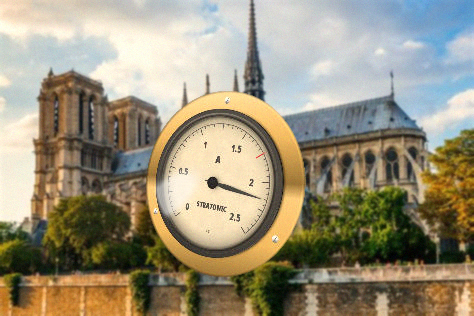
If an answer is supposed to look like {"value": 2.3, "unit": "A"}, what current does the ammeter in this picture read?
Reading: {"value": 2.15, "unit": "A"}
